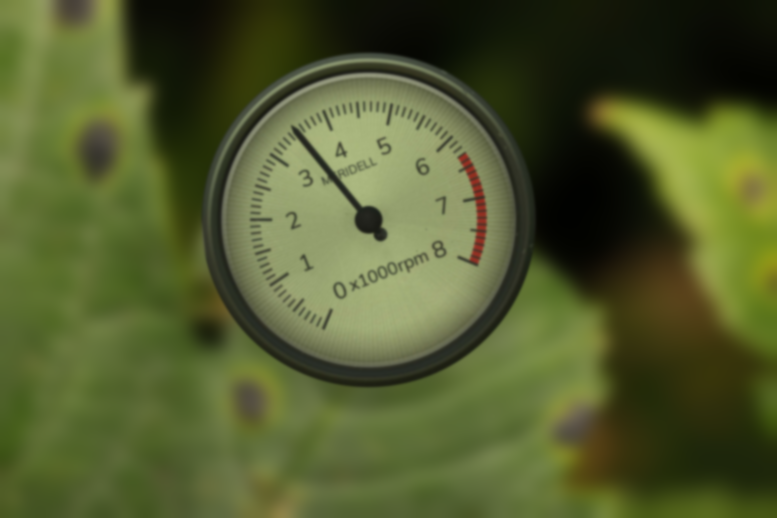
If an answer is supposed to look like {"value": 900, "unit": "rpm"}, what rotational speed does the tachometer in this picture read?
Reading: {"value": 3500, "unit": "rpm"}
